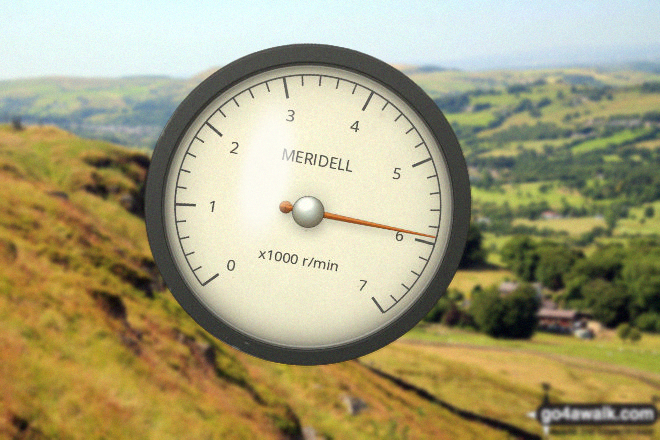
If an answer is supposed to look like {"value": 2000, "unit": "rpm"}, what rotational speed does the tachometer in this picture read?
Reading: {"value": 5900, "unit": "rpm"}
